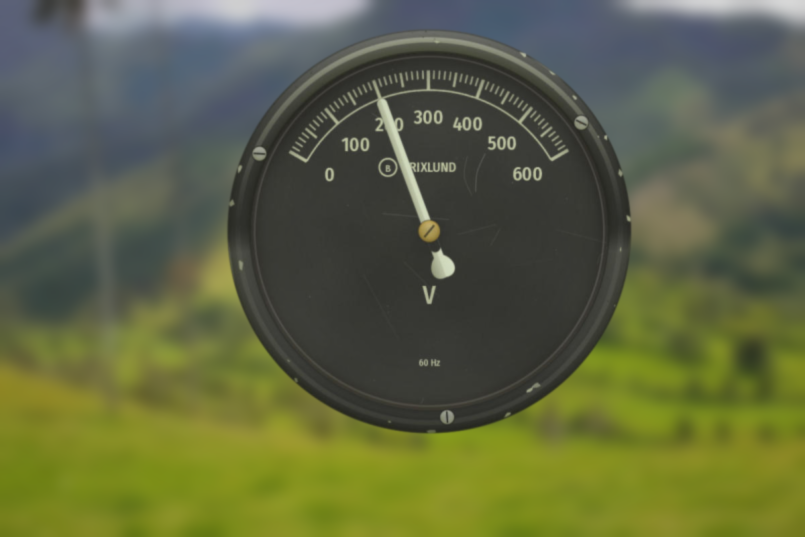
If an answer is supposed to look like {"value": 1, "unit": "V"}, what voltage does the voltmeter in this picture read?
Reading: {"value": 200, "unit": "V"}
